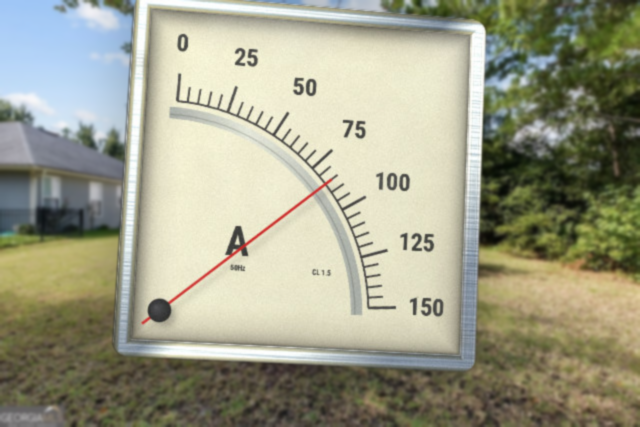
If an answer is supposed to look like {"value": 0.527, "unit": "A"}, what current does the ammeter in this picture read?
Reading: {"value": 85, "unit": "A"}
